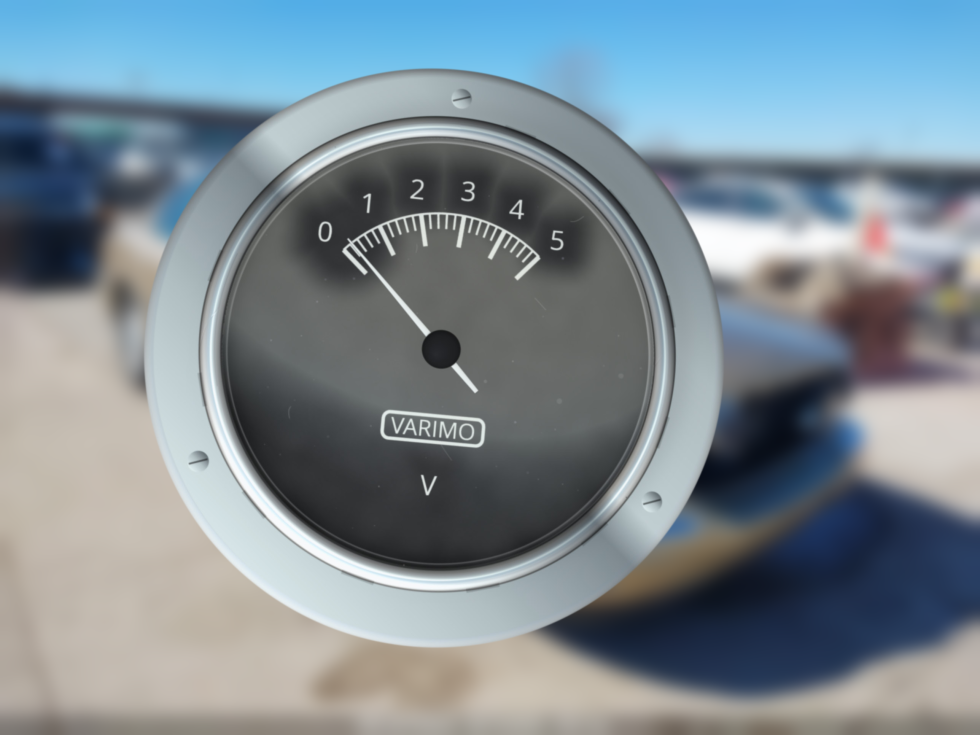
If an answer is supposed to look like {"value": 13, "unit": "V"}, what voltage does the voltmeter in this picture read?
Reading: {"value": 0.2, "unit": "V"}
